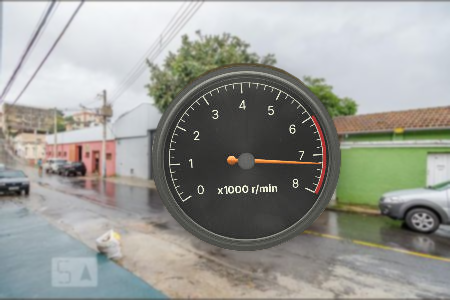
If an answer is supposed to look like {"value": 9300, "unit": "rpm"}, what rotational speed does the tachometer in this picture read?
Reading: {"value": 7200, "unit": "rpm"}
